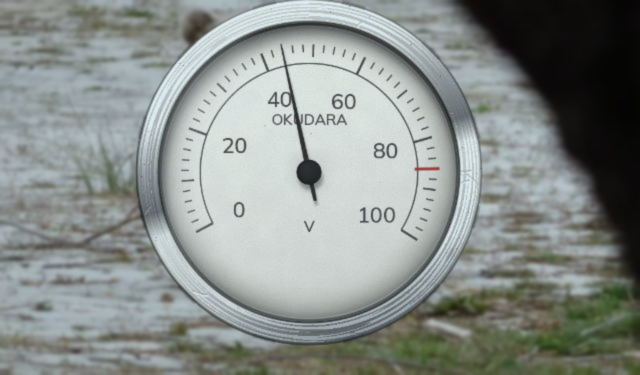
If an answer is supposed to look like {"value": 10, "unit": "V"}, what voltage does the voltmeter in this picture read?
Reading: {"value": 44, "unit": "V"}
